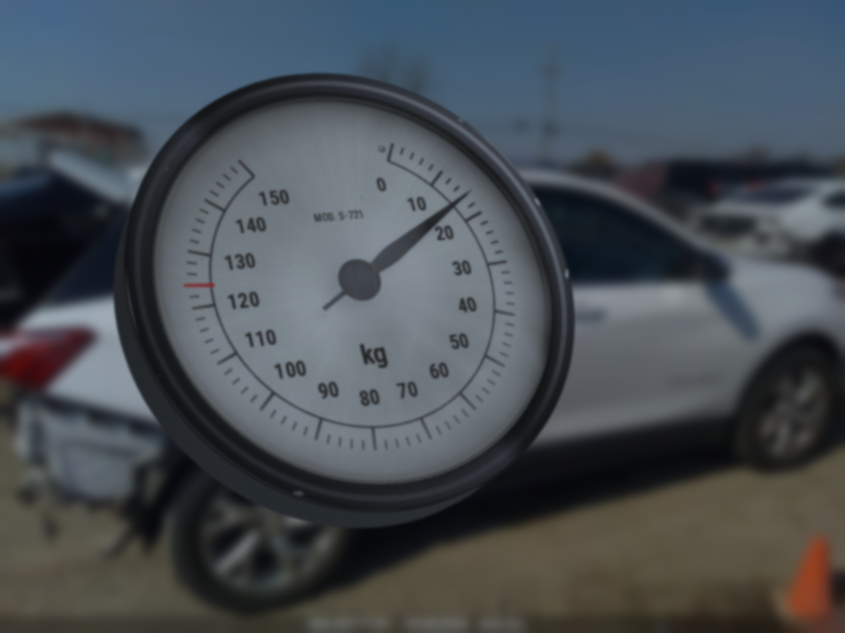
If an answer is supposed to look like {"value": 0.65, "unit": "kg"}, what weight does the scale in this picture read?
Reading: {"value": 16, "unit": "kg"}
